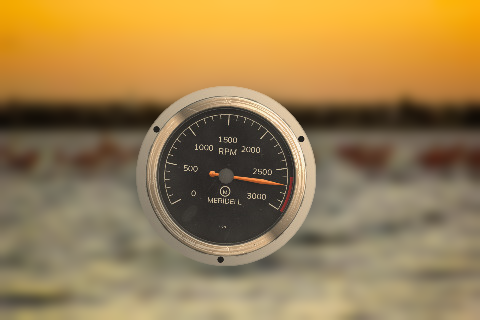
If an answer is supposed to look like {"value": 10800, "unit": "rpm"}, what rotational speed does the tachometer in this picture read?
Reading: {"value": 2700, "unit": "rpm"}
